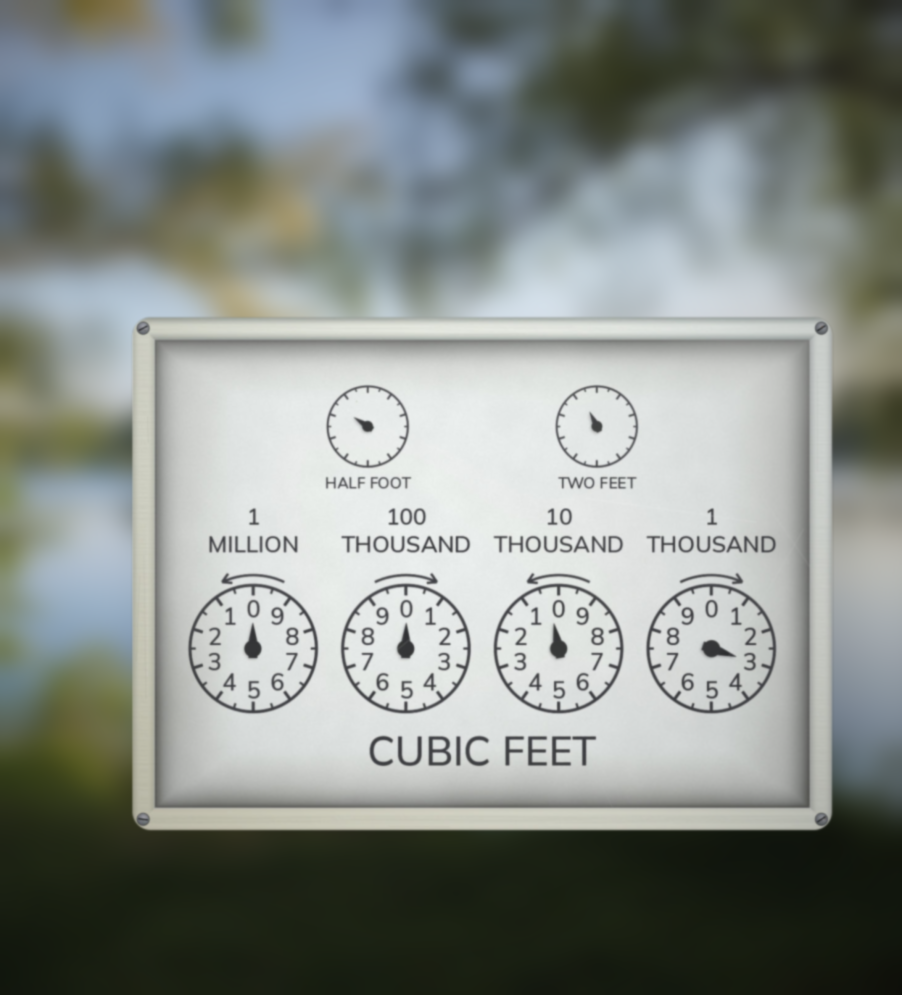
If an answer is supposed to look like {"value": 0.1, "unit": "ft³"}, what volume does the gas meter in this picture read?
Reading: {"value": 300, "unit": "ft³"}
